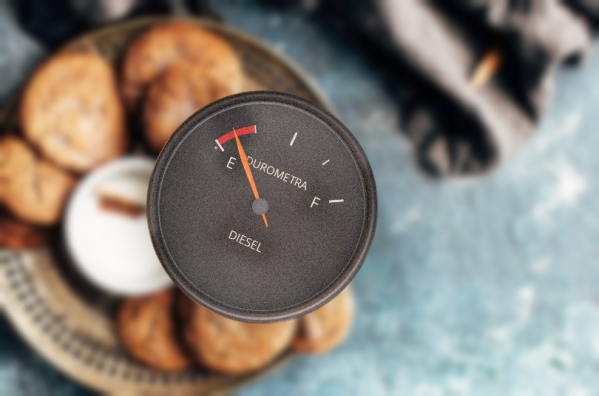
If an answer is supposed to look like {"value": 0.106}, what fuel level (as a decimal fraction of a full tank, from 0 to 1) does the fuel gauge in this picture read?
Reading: {"value": 0.125}
